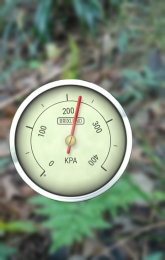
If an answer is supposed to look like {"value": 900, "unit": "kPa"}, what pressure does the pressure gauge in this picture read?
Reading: {"value": 225, "unit": "kPa"}
